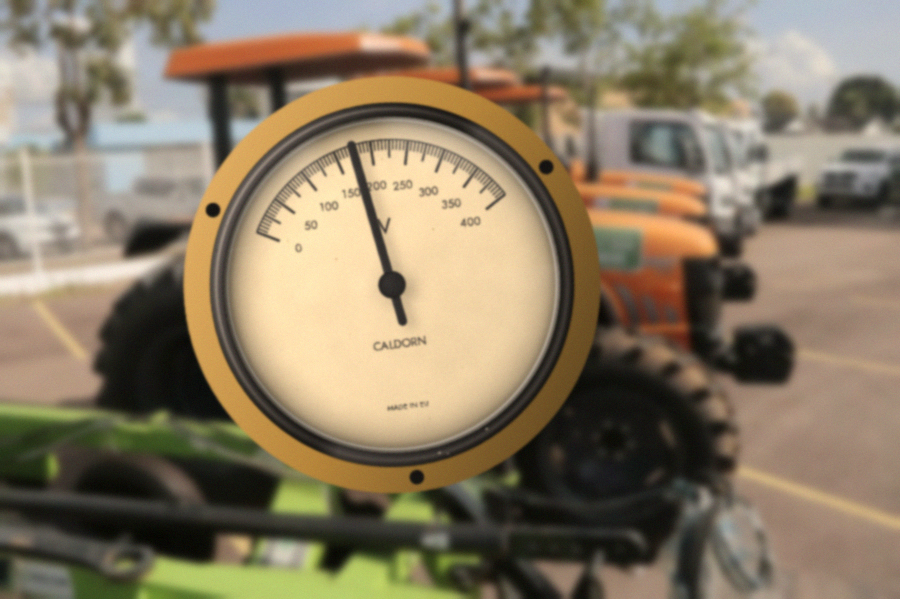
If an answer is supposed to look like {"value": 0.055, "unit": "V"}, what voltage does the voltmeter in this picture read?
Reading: {"value": 175, "unit": "V"}
